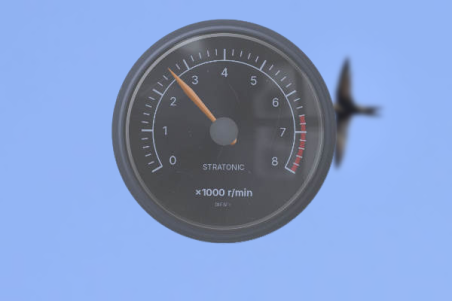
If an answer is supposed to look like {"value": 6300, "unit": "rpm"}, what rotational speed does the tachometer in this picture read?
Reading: {"value": 2600, "unit": "rpm"}
